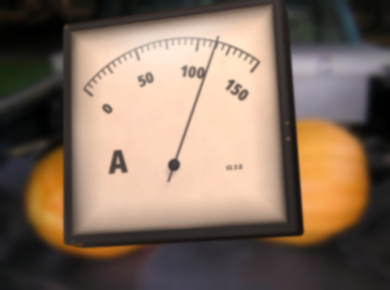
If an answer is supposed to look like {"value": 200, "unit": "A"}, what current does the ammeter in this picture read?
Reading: {"value": 115, "unit": "A"}
